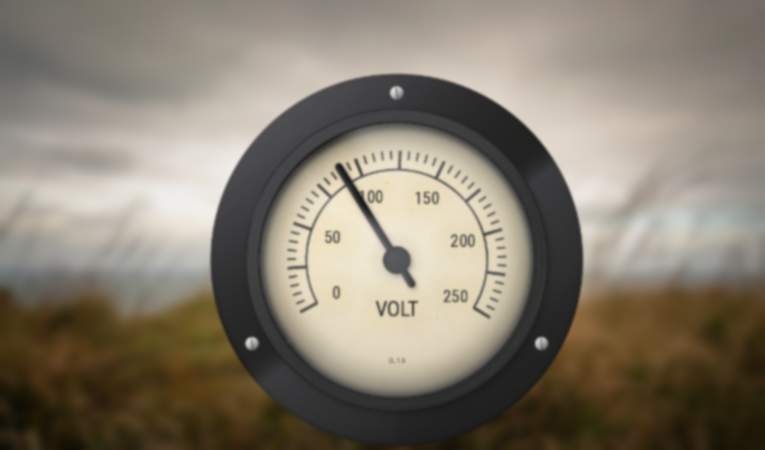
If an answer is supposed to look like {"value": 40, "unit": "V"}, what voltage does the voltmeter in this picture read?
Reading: {"value": 90, "unit": "V"}
